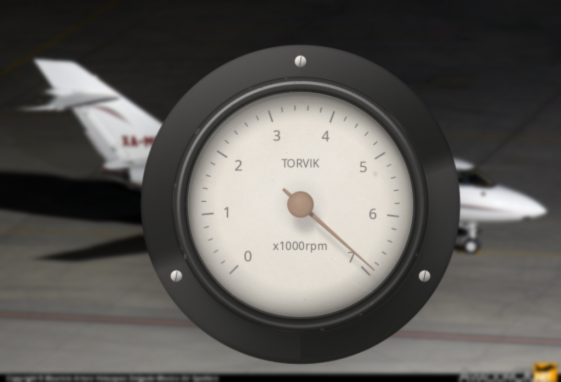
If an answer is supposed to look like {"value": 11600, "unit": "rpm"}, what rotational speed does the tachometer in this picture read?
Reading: {"value": 6900, "unit": "rpm"}
